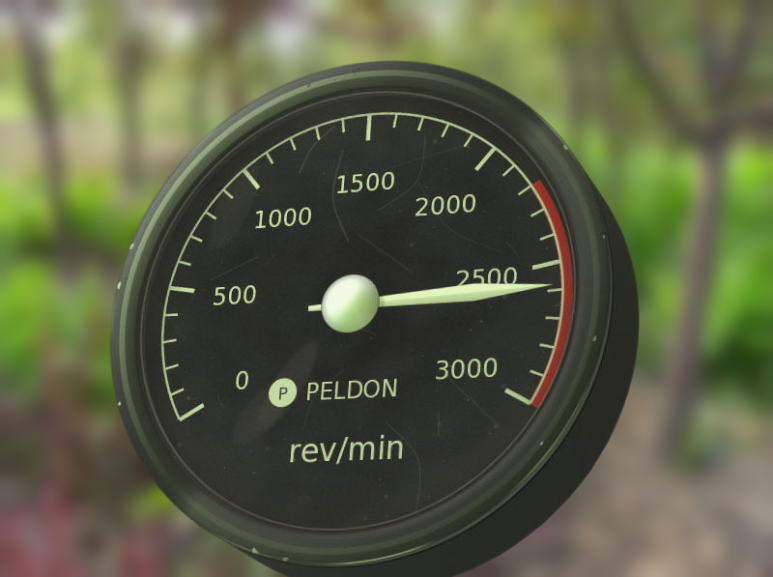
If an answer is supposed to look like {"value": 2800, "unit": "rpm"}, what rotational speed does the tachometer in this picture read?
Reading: {"value": 2600, "unit": "rpm"}
